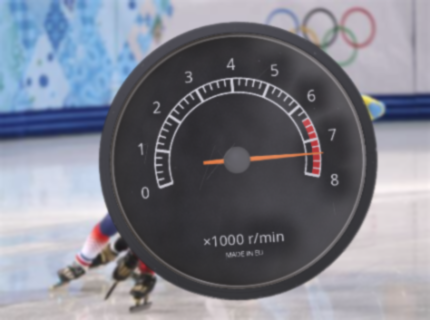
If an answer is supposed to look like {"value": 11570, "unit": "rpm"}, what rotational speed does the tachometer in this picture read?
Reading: {"value": 7400, "unit": "rpm"}
